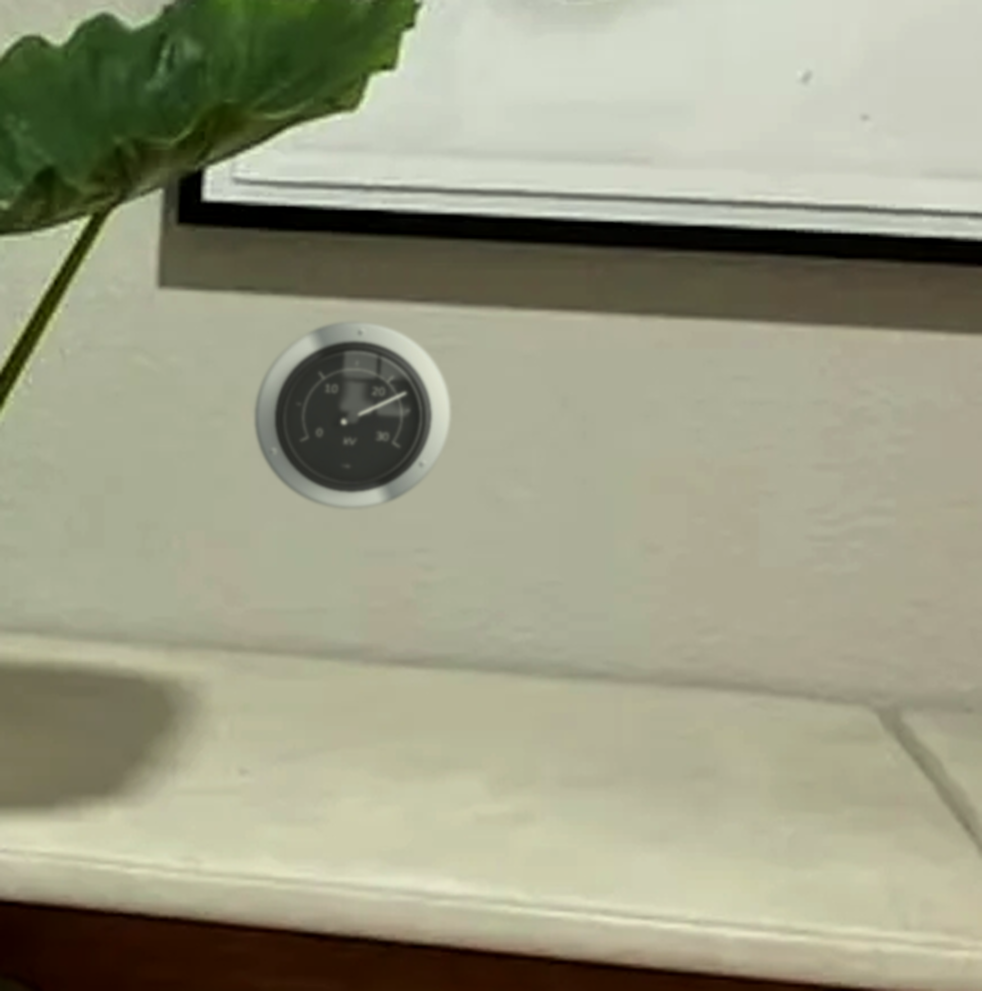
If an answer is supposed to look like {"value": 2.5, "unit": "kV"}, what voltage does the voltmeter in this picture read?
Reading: {"value": 22.5, "unit": "kV"}
